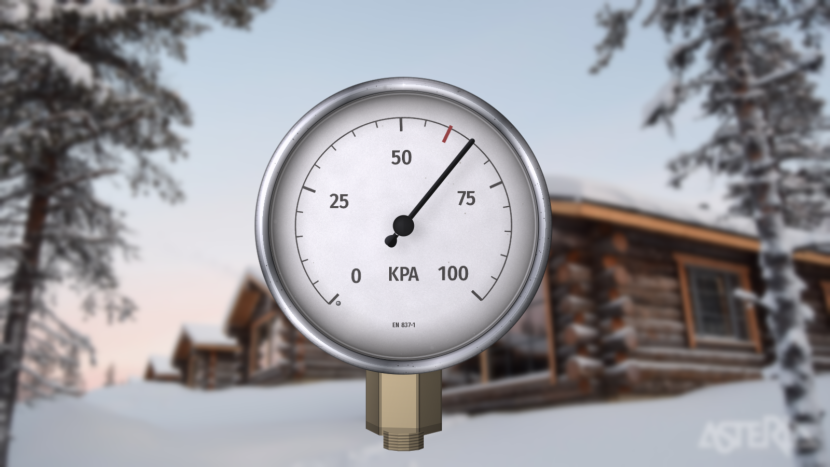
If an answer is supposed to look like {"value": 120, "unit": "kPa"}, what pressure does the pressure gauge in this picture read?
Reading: {"value": 65, "unit": "kPa"}
